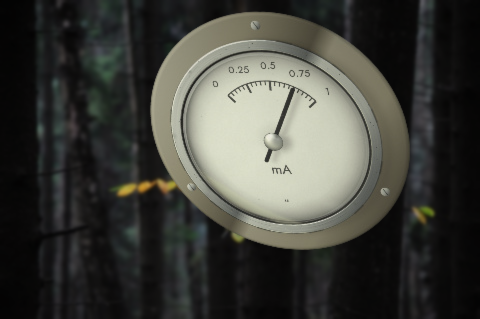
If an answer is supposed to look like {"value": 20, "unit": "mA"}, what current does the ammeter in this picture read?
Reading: {"value": 0.75, "unit": "mA"}
